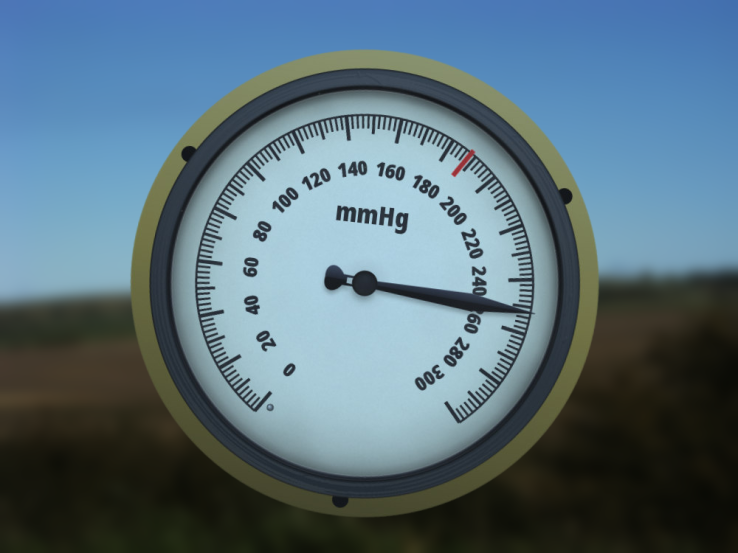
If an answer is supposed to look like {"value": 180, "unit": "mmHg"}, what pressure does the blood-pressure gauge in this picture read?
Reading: {"value": 252, "unit": "mmHg"}
